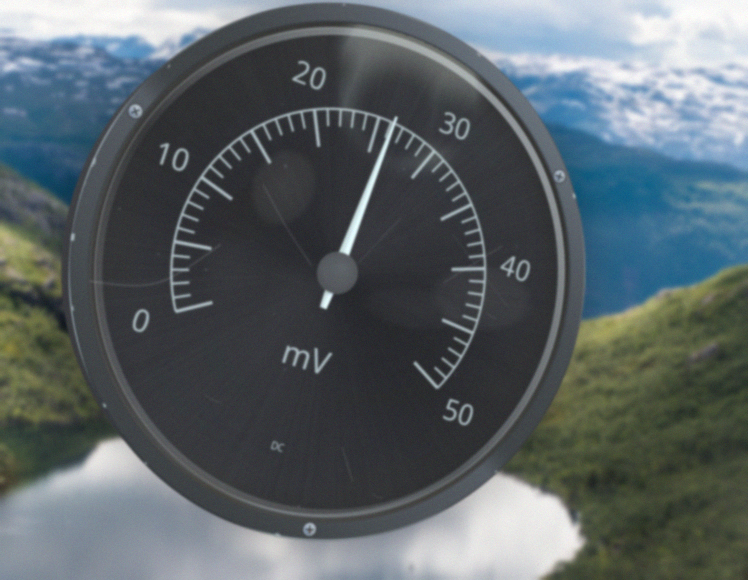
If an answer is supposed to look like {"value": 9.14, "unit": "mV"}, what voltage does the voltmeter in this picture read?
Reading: {"value": 26, "unit": "mV"}
